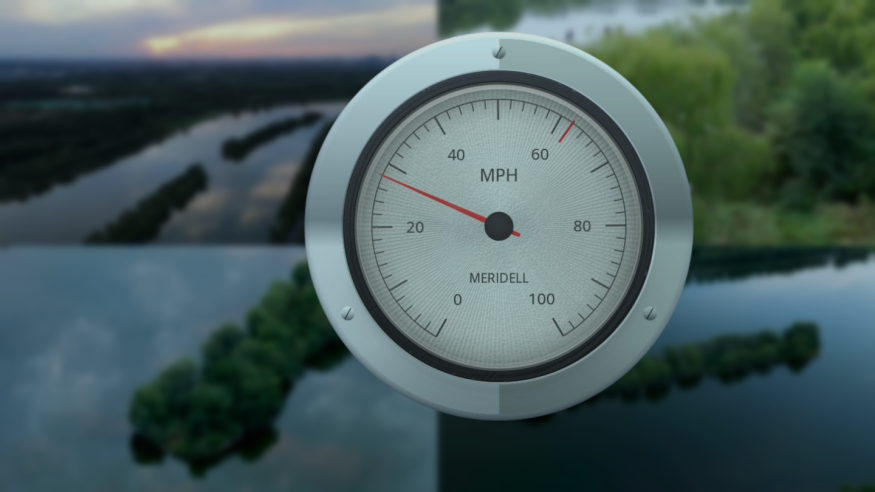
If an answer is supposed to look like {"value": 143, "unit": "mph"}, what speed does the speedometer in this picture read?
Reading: {"value": 28, "unit": "mph"}
